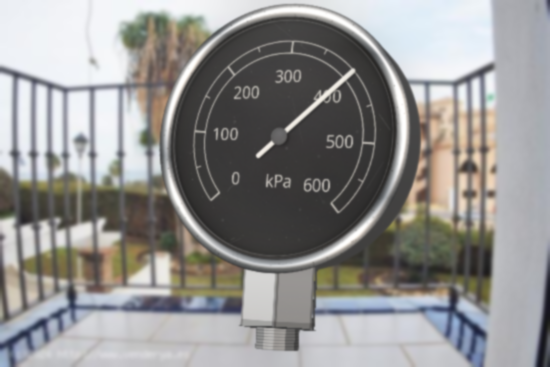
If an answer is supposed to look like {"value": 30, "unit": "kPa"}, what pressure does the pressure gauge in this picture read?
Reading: {"value": 400, "unit": "kPa"}
